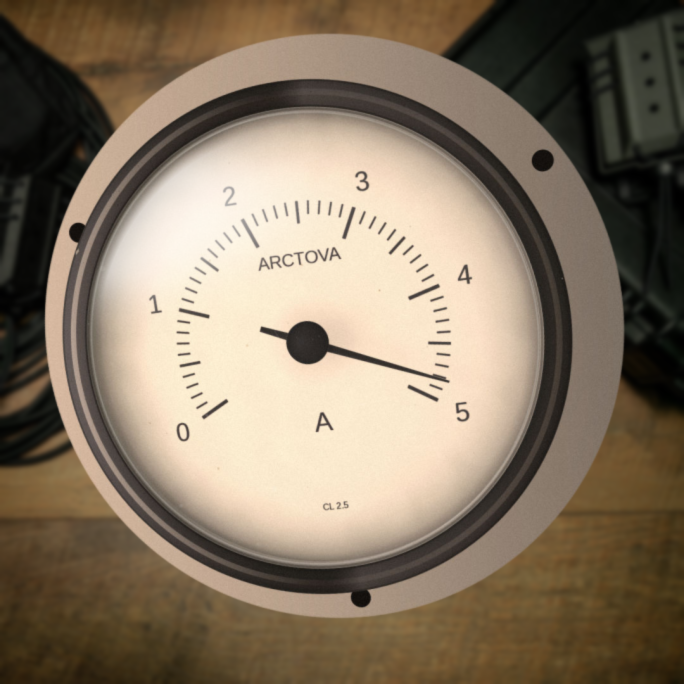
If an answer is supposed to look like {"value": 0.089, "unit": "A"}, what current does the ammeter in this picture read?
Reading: {"value": 4.8, "unit": "A"}
